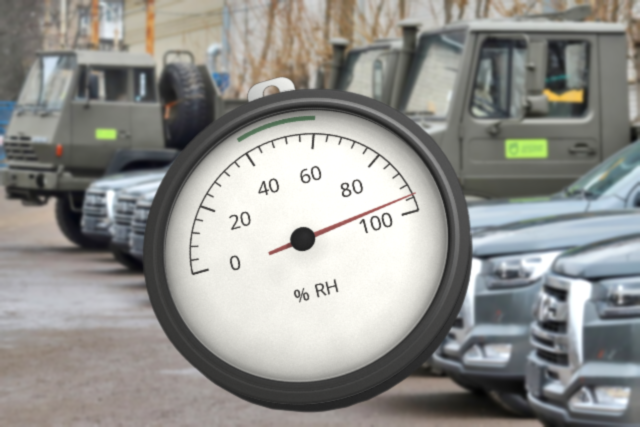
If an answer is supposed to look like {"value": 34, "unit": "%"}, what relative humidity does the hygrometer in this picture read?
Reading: {"value": 96, "unit": "%"}
